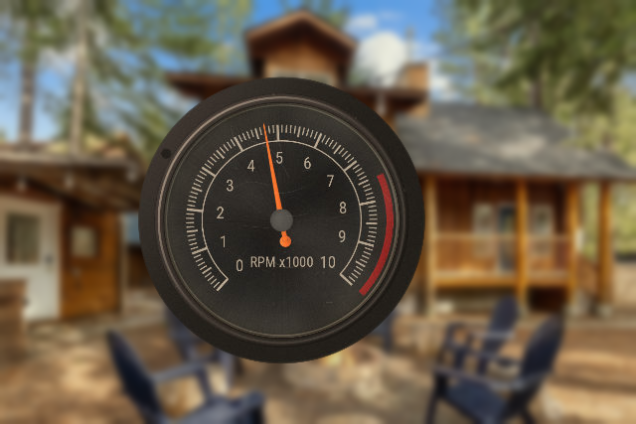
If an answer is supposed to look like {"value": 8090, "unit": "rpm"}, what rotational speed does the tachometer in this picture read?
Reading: {"value": 4700, "unit": "rpm"}
